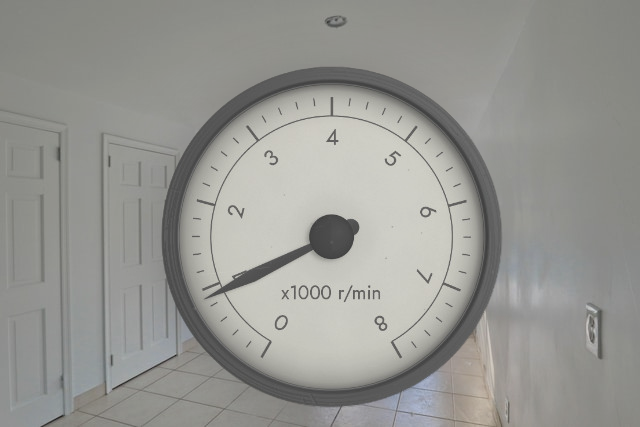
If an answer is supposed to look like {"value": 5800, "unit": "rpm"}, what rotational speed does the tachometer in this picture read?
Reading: {"value": 900, "unit": "rpm"}
